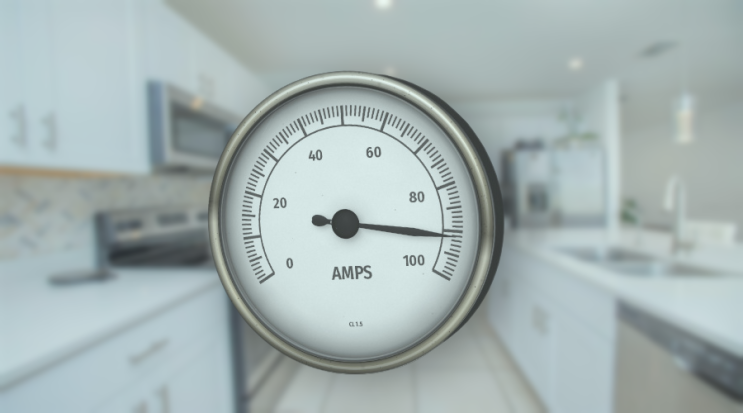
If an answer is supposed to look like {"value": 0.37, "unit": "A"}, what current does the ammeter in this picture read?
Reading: {"value": 91, "unit": "A"}
